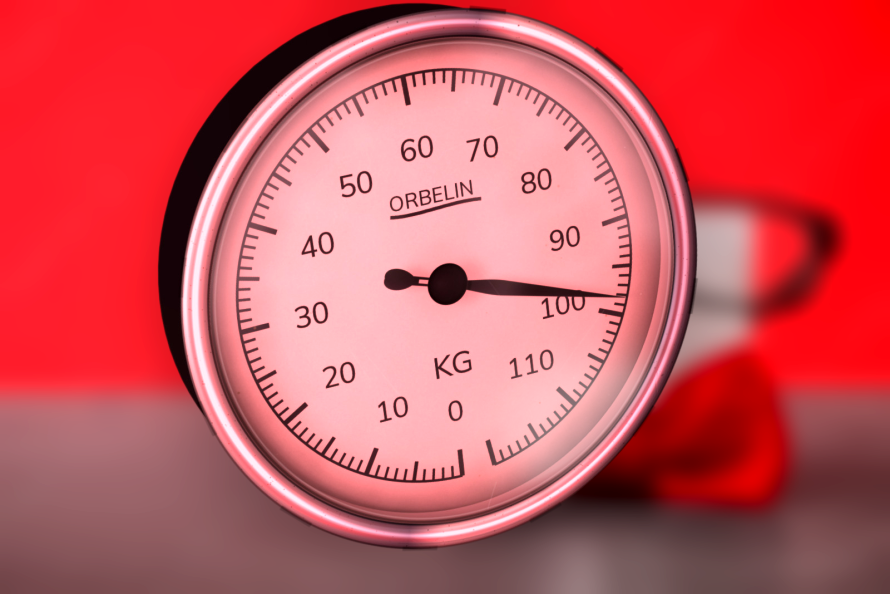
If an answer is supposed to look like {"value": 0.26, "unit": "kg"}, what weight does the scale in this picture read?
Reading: {"value": 98, "unit": "kg"}
